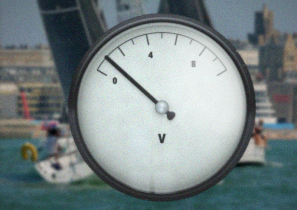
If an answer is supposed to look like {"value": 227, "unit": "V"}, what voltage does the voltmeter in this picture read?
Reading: {"value": 1, "unit": "V"}
